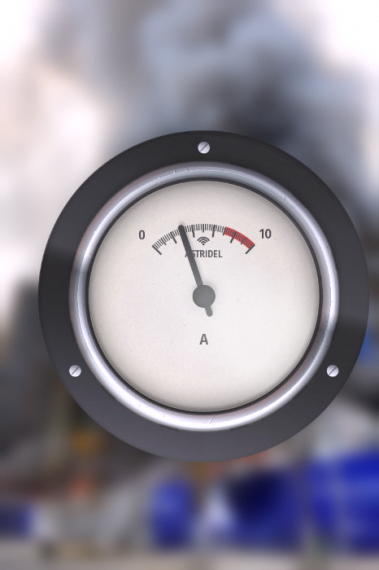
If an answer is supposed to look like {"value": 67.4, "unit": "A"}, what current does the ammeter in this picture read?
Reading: {"value": 3, "unit": "A"}
